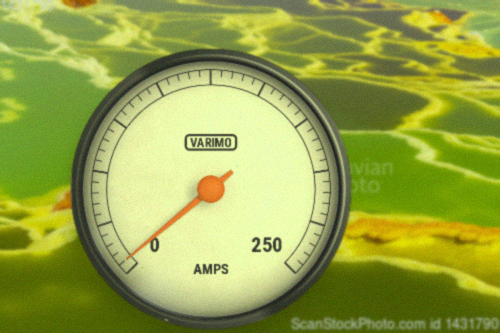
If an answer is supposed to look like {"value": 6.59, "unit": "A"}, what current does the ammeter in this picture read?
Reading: {"value": 5, "unit": "A"}
